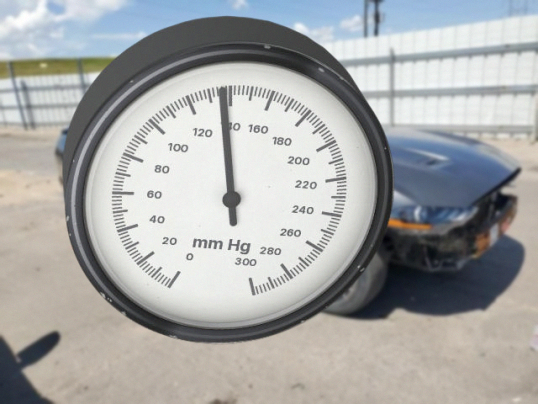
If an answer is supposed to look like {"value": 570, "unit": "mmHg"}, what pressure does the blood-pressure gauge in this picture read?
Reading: {"value": 136, "unit": "mmHg"}
